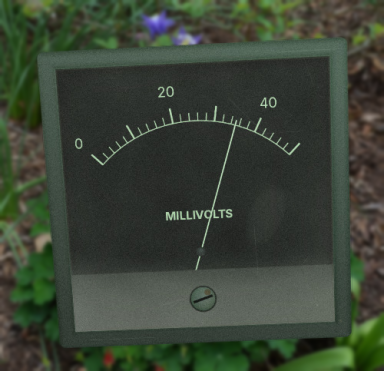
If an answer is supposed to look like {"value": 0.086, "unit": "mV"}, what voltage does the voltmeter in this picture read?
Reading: {"value": 35, "unit": "mV"}
